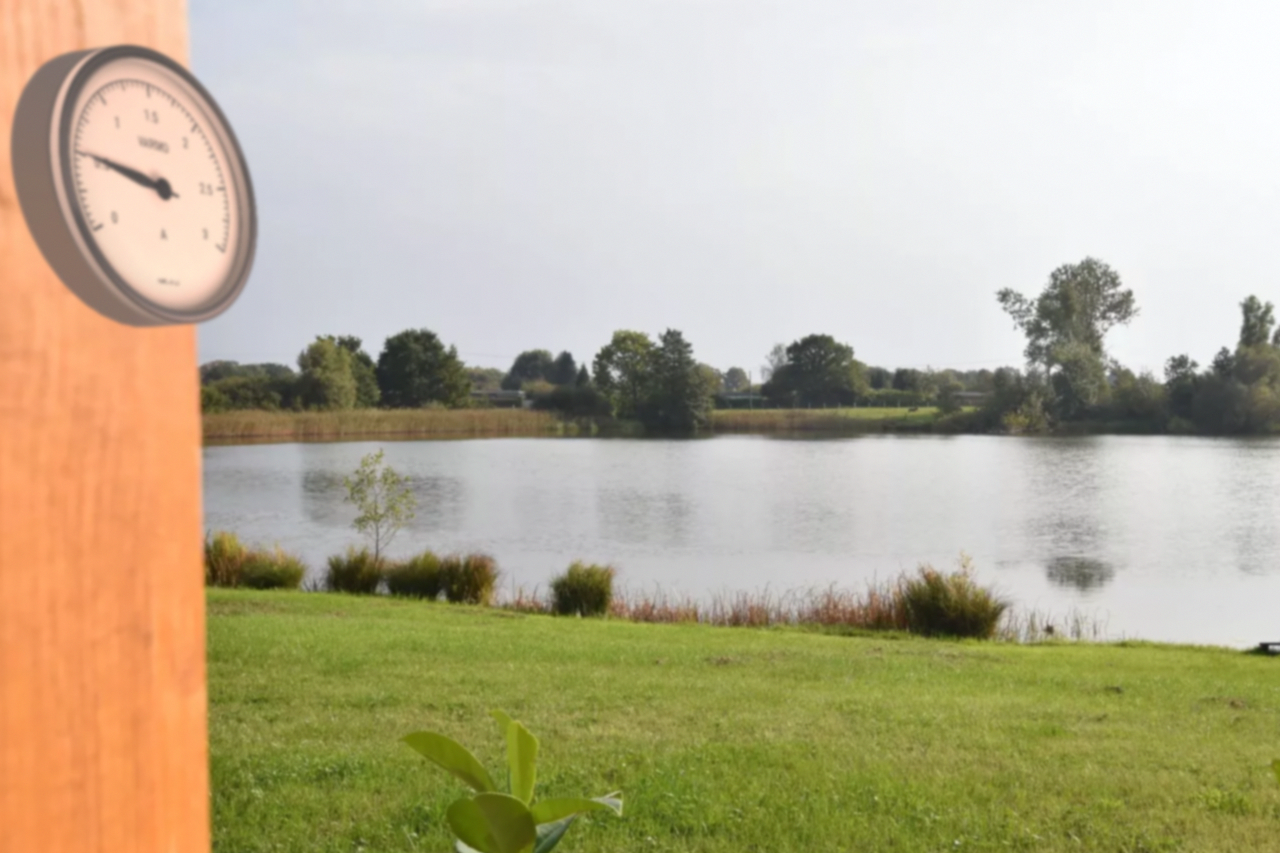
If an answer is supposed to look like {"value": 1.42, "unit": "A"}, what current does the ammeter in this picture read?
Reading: {"value": 0.5, "unit": "A"}
